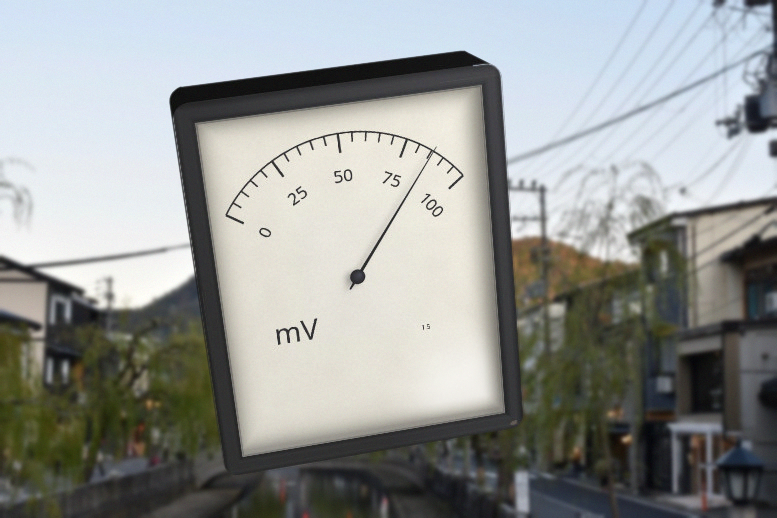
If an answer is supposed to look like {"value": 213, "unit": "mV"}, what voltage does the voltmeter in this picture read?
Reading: {"value": 85, "unit": "mV"}
